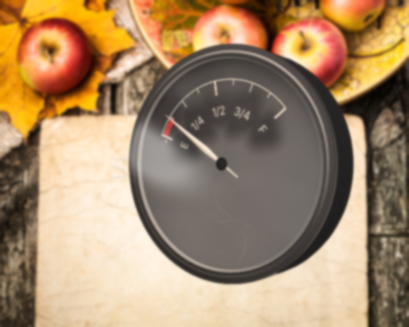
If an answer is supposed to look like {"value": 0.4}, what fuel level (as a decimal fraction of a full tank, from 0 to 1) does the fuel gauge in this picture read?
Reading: {"value": 0.125}
